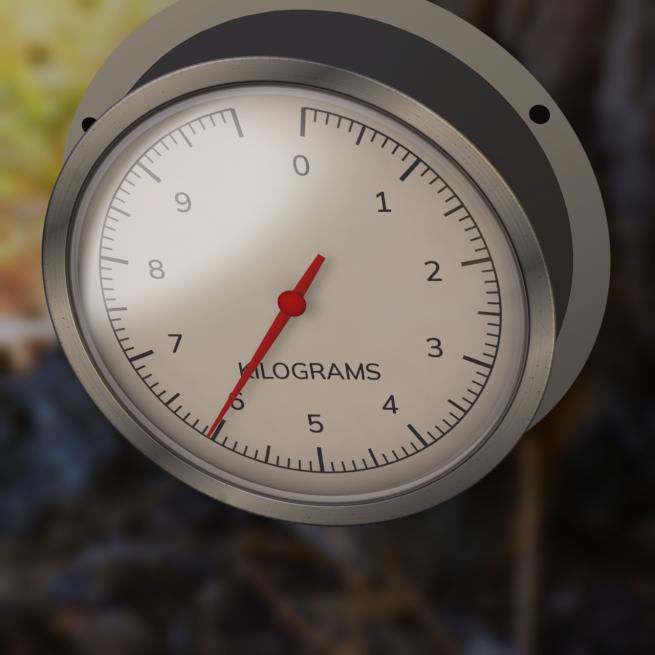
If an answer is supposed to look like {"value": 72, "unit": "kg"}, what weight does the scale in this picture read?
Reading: {"value": 6.05, "unit": "kg"}
